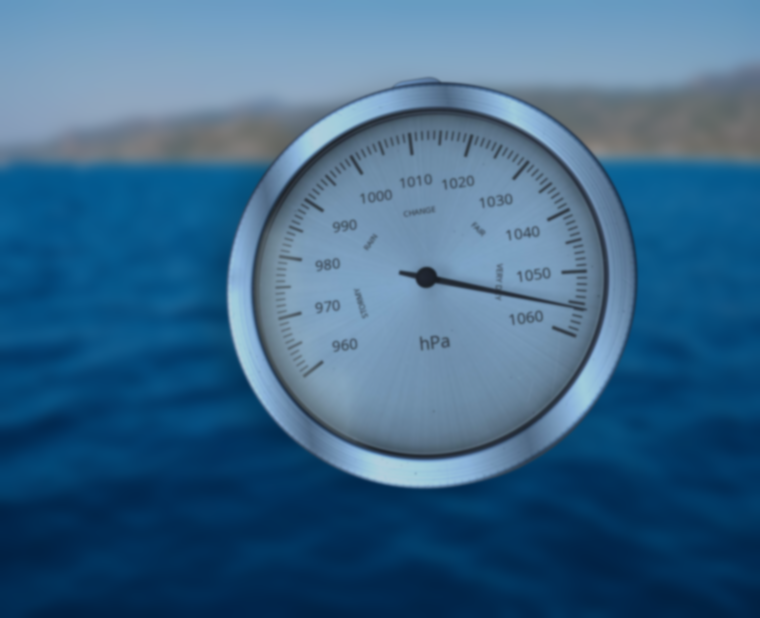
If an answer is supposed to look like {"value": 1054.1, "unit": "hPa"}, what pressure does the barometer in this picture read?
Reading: {"value": 1056, "unit": "hPa"}
